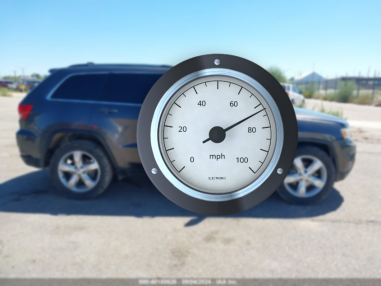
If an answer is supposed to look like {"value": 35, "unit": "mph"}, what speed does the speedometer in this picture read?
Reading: {"value": 72.5, "unit": "mph"}
